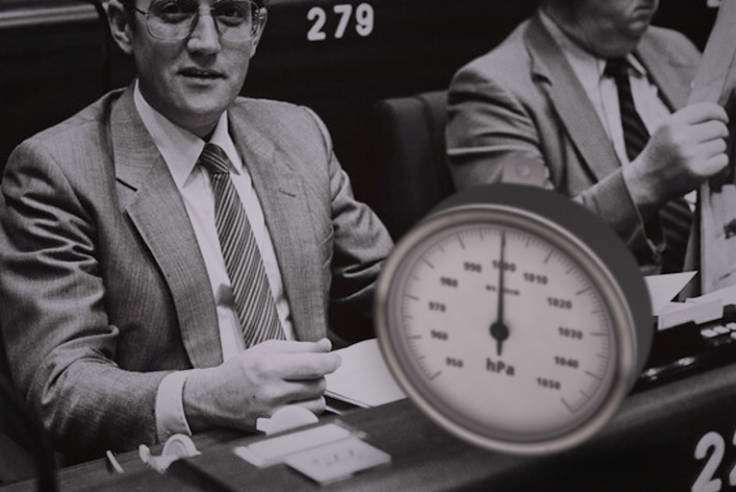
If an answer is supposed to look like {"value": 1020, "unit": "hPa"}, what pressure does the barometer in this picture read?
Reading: {"value": 1000, "unit": "hPa"}
